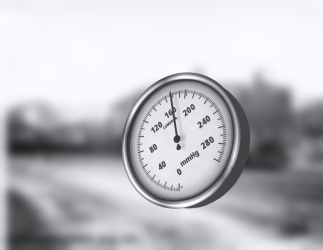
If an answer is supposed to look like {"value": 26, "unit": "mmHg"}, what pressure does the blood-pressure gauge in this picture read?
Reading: {"value": 170, "unit": "mmHg"}
